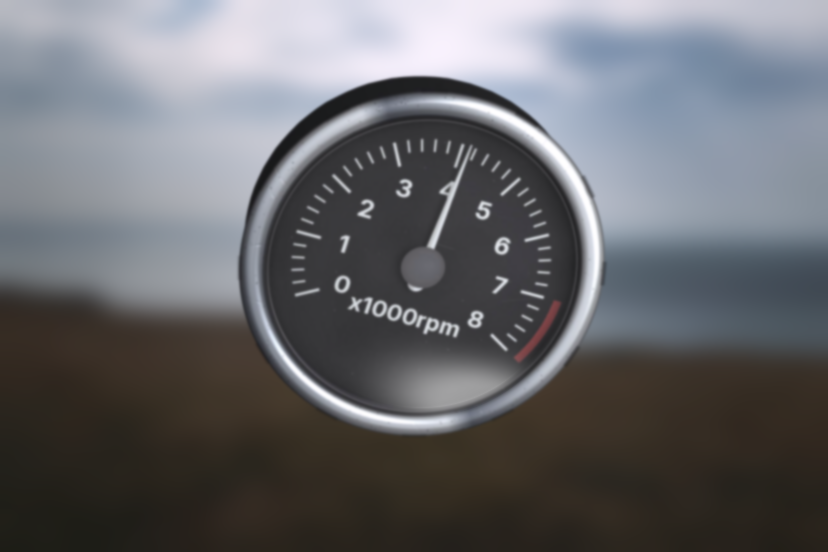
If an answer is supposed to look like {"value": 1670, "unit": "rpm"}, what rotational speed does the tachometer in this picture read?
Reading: {"value": 4100, "unit": "rpm"}
